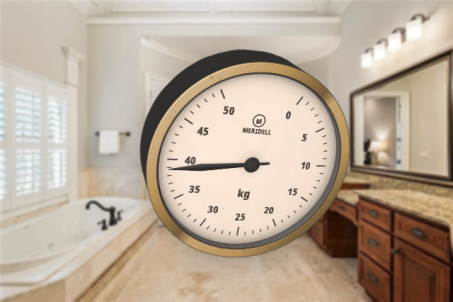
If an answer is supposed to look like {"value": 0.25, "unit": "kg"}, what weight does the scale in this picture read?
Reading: {"value": 39, "unit": "kg"}
